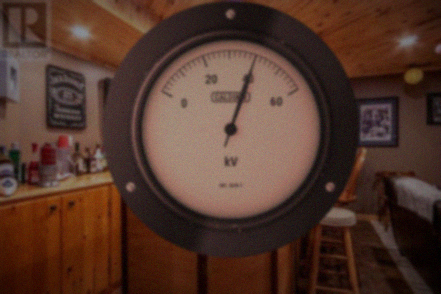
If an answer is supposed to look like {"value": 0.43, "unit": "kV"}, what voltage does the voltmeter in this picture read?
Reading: {"value": 40, "unit": "kV"}
